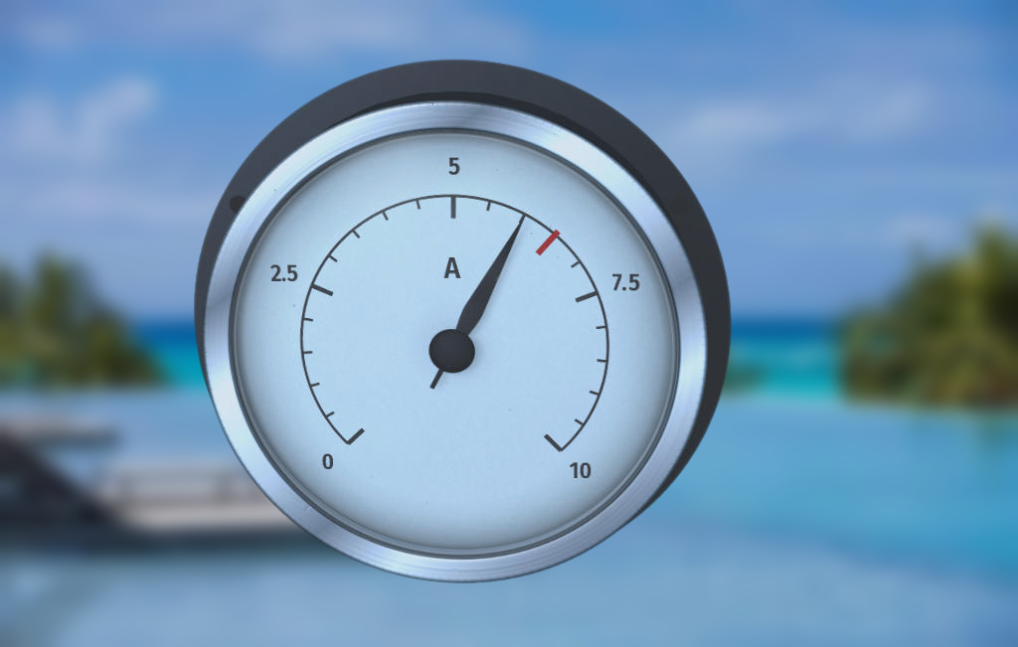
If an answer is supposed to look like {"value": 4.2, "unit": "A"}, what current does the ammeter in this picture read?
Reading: {"value": 6, "unit": "A"}
